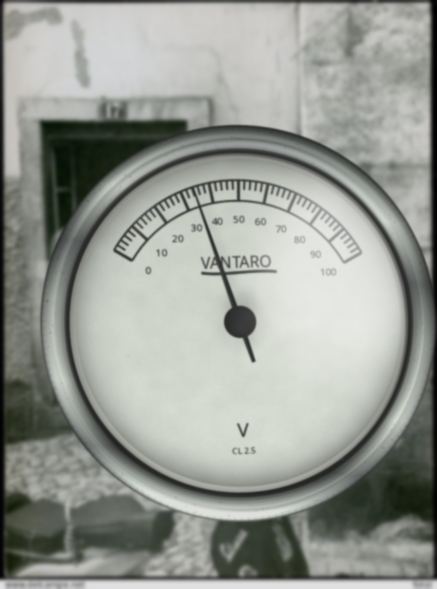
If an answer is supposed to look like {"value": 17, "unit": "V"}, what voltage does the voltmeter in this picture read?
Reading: {"value": 34, "unit": "V"}
